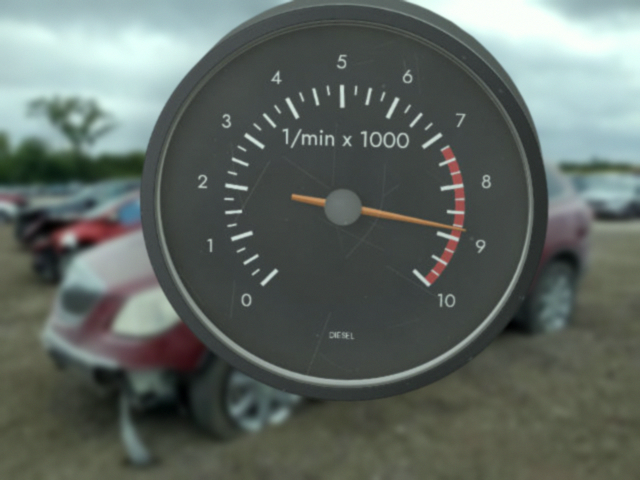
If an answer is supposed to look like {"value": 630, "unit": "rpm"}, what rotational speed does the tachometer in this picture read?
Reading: {"value": 8750, "unit": "rpm"}
